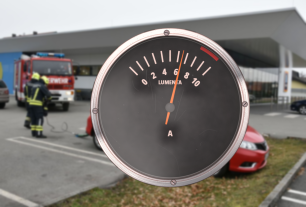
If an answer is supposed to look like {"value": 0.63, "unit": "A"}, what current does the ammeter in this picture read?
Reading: {"value": 6.5, "unit": "A"}
